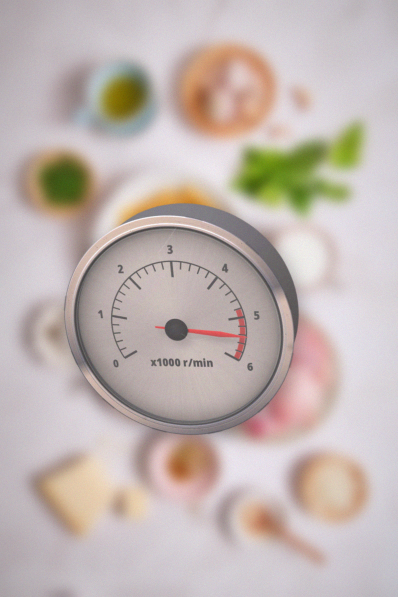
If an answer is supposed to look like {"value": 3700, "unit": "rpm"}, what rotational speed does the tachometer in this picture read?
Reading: {"value": 5400, "unit": "rpm"}
